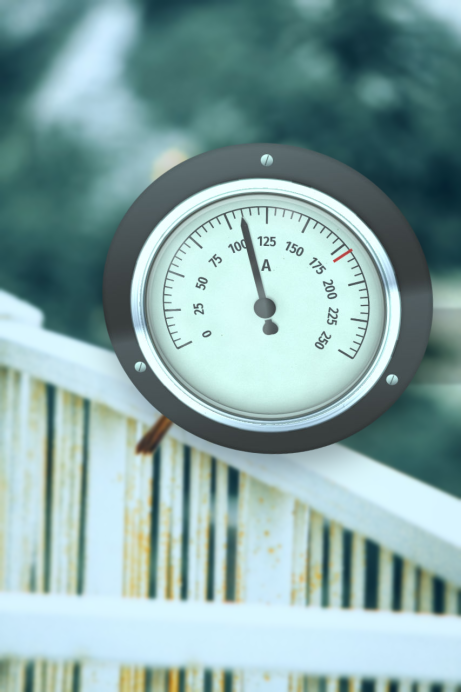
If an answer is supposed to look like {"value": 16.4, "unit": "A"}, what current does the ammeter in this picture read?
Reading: {"value": 110, "unit": "A"}
